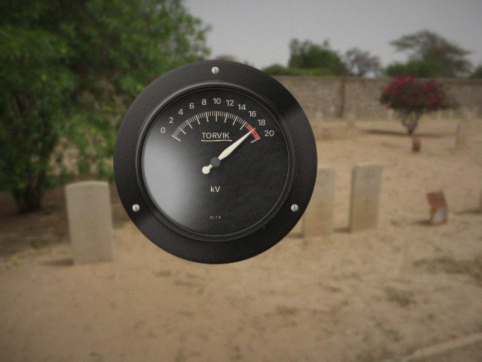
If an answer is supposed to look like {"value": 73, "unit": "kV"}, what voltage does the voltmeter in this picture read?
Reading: {"value": 18, "unit": "kV"}
